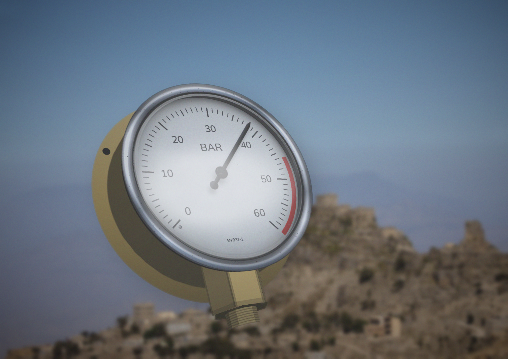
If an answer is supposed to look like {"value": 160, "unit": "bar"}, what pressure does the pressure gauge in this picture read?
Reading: {"value": 38, "unit": "bar"}
